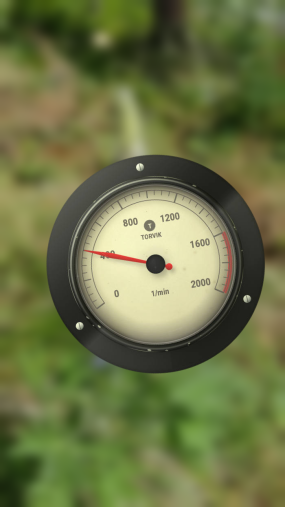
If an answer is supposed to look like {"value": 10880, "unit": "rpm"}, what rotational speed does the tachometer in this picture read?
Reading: {"value": 400, "unit": "rpm"}
